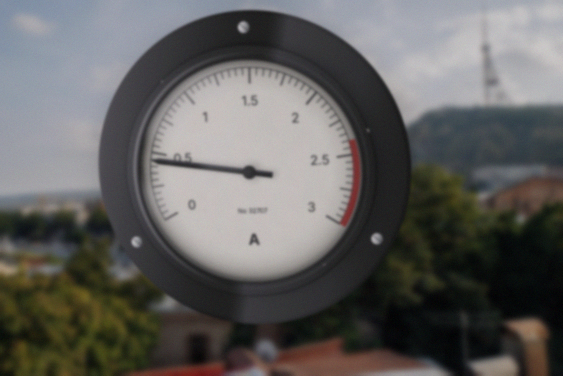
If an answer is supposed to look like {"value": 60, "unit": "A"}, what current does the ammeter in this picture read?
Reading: {"value": 0.45, "unit": "A"}
